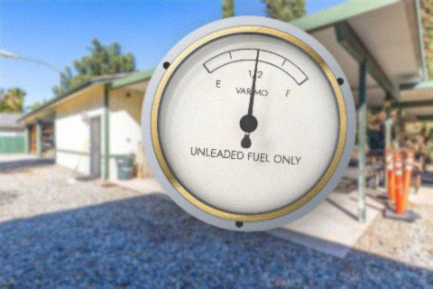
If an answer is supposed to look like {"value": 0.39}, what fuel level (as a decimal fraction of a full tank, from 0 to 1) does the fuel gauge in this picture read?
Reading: {"value": 0.5}
